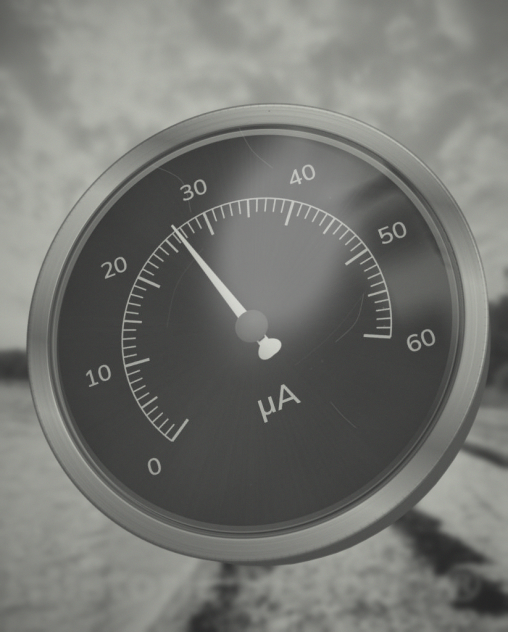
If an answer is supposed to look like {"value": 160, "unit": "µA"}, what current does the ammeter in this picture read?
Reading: {"value": 26.5, "unit": "µA"}
